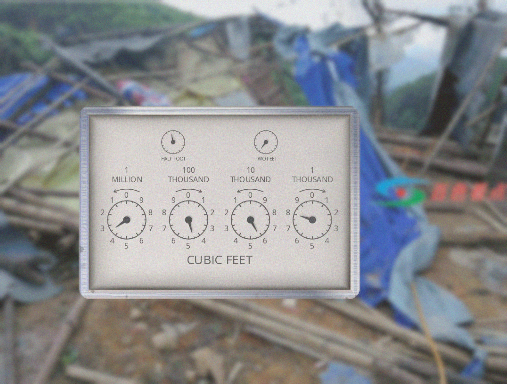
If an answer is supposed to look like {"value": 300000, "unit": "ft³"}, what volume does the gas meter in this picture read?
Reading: {"value": 345800, "unit": "ft³"}
